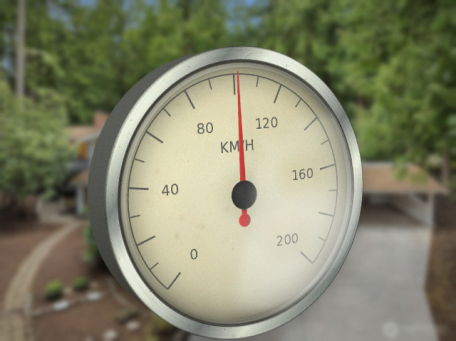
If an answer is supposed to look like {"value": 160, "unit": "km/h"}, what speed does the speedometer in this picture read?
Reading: {"value": 100, "unit": "km/h"}
